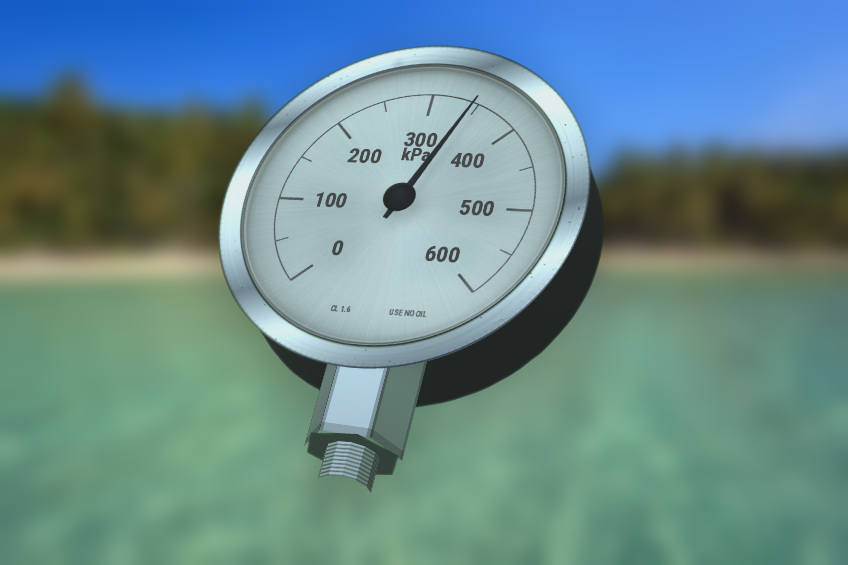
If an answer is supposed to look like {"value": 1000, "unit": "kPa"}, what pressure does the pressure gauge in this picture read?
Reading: {"value": 350, "unit": "kPa"}
